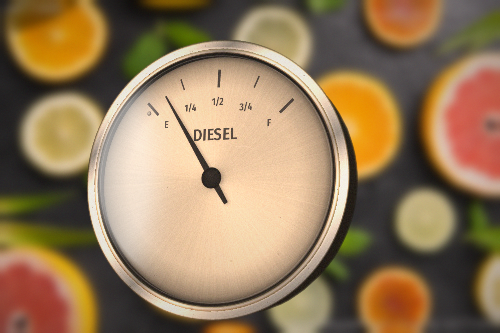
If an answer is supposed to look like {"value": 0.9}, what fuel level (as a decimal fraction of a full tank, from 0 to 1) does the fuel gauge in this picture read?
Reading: {"value": 0.125}
